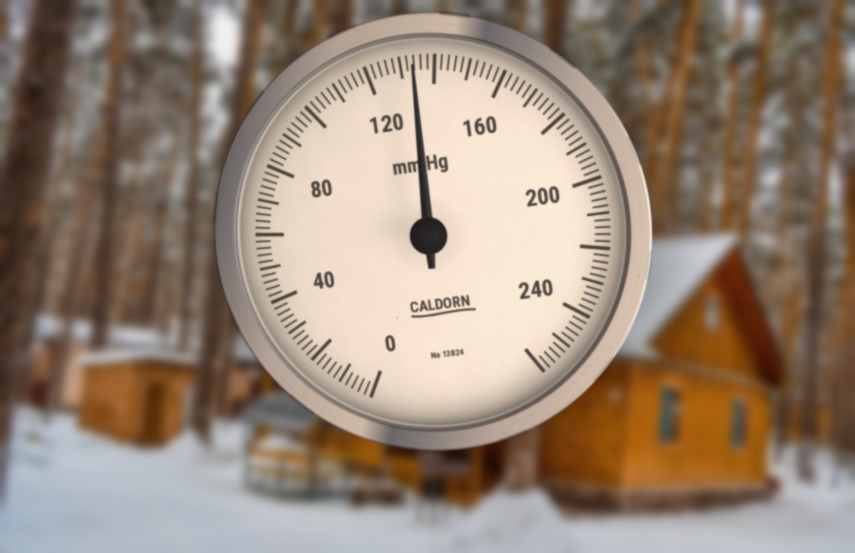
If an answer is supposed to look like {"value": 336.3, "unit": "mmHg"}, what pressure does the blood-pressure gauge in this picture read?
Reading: {"value": 134, "unit": "mmHg"}
